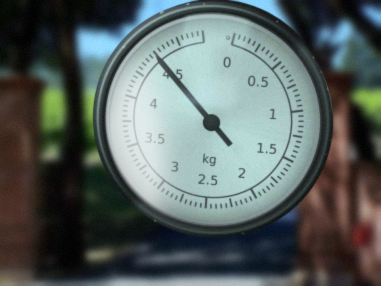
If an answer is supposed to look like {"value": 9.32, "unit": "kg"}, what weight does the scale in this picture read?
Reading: {"value": 4.5, "unit": "kg"}
